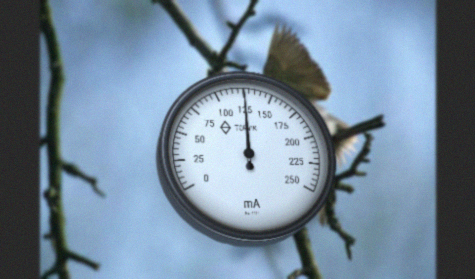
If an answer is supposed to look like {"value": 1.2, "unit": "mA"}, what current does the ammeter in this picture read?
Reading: {"value": 125, "unit": "mA"}
